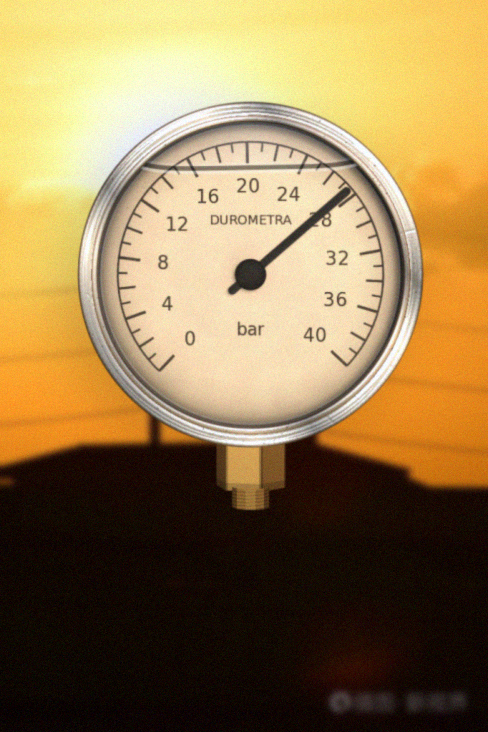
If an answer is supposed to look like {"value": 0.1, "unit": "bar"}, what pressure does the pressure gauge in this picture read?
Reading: {"value": 27.5, "unit": "bar"}
